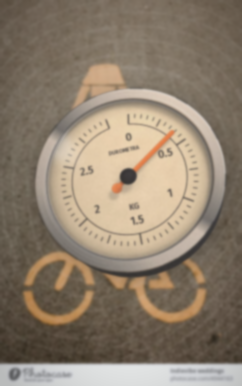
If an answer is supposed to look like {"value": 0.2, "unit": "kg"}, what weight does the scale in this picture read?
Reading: {"value": 0.4, "unit": "kg"}
